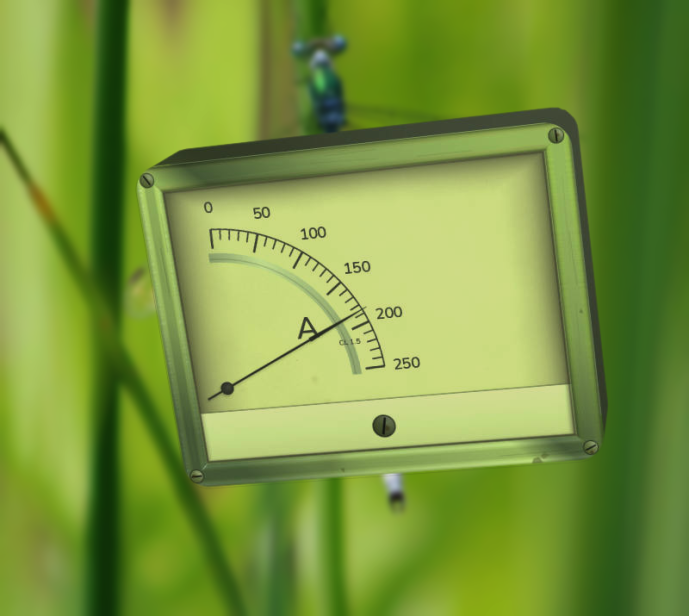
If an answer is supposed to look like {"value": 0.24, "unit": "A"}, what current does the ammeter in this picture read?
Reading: {"value": 185, "unit": "A"}
